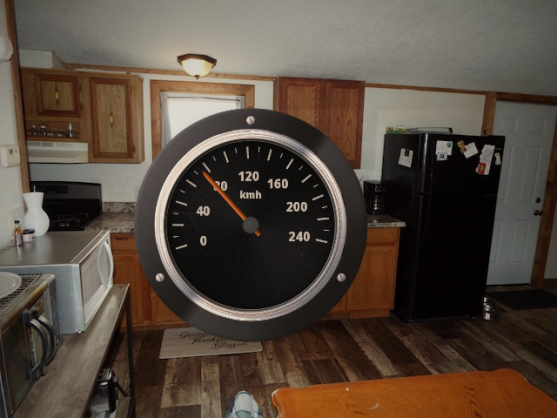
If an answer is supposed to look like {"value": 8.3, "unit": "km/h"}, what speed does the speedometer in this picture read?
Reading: {"value": 75, "unit": "km/h"}
